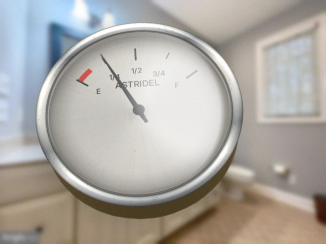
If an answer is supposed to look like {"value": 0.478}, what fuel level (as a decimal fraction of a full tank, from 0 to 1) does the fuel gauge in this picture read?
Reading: {"value": 0.25}
